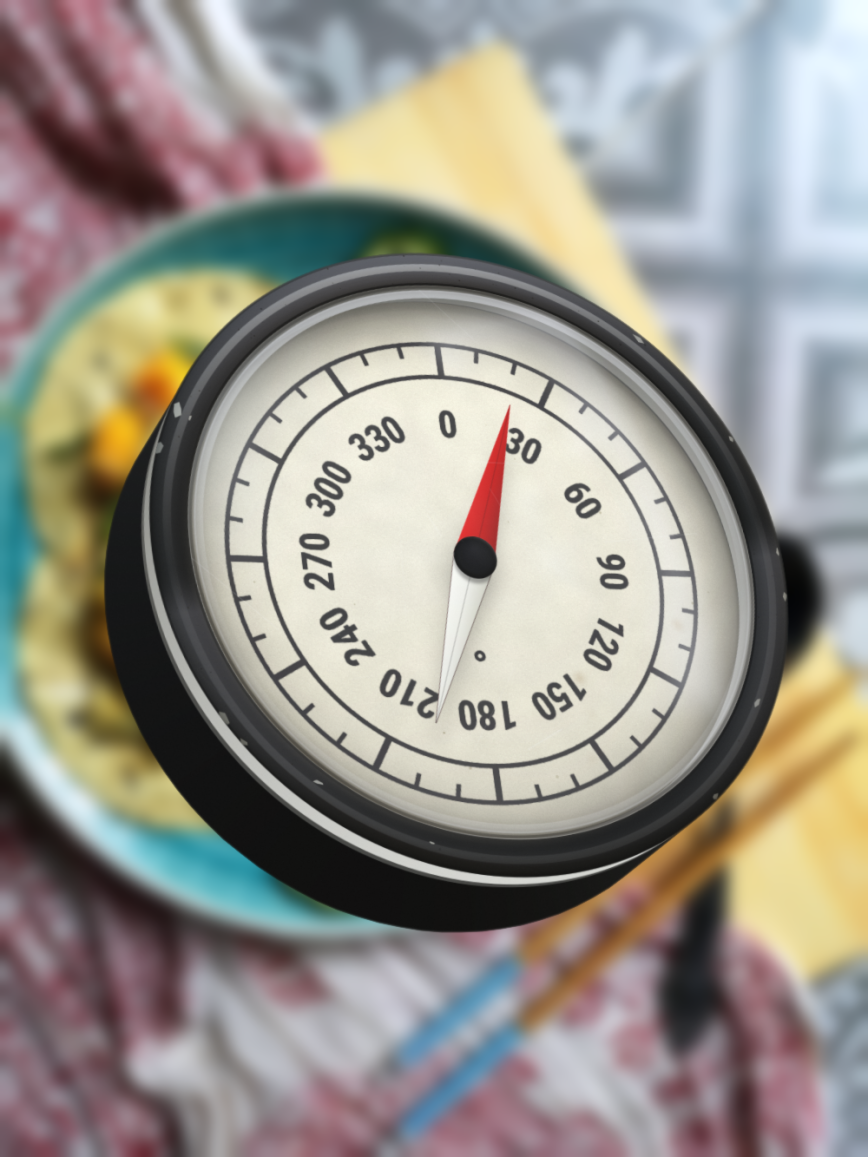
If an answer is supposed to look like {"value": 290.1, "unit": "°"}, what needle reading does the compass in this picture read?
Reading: {"value": 20, "unit": "°"}
